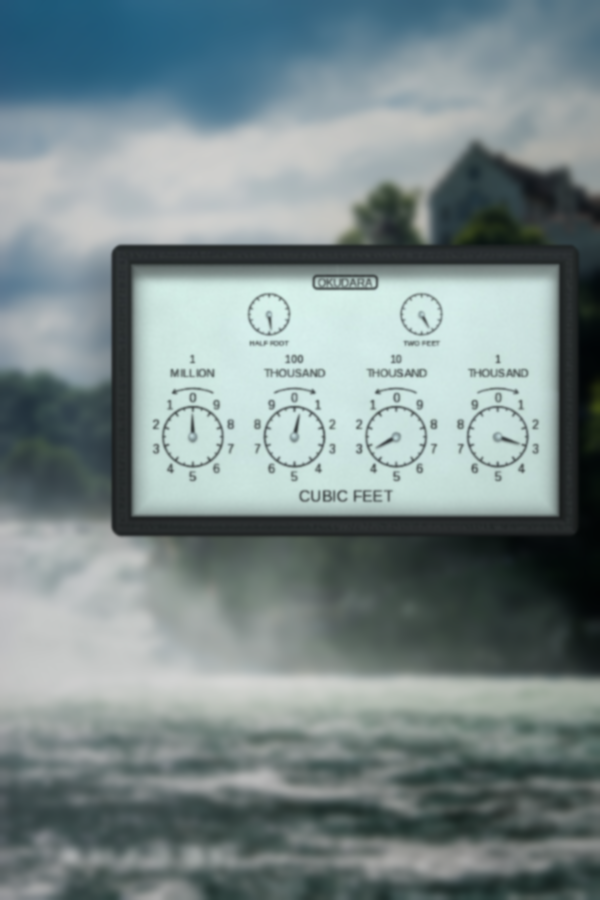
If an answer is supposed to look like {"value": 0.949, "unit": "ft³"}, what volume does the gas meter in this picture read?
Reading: {"value": 3300, "unit": "ft³"}
